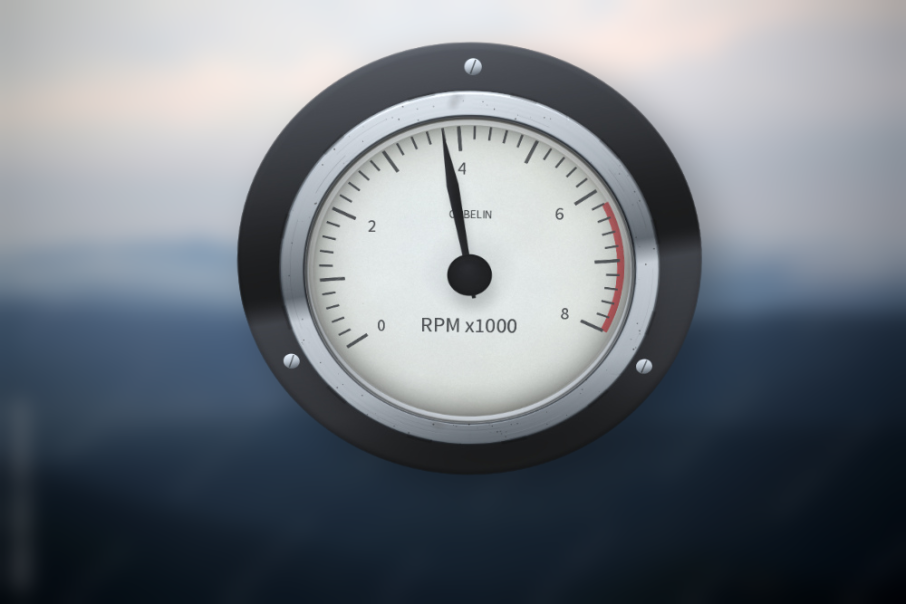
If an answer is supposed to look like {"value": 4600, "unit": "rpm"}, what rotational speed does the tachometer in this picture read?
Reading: {"value": 3800, "unit": "rpm"}
